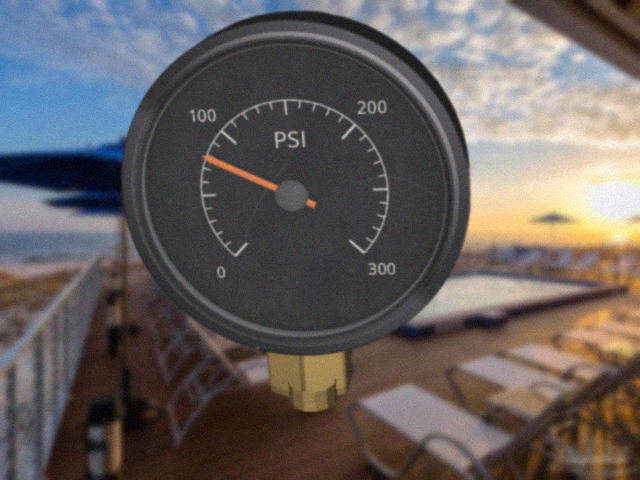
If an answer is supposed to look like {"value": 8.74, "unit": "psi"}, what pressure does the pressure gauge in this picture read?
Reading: {"value": 80, "unit": "psi"}
